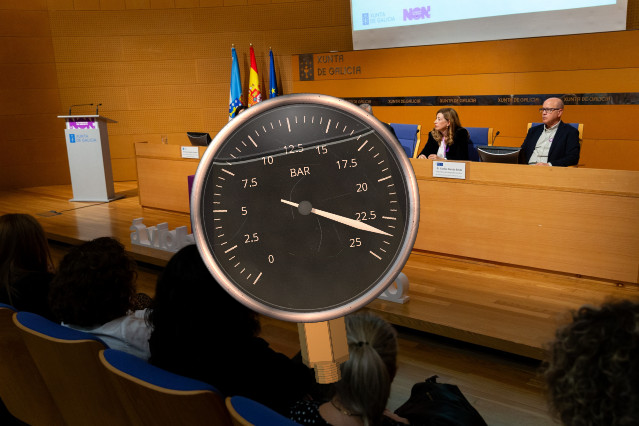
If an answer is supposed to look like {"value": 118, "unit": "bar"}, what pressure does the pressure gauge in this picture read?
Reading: {"value": 23.5, "unit": "bar"}
